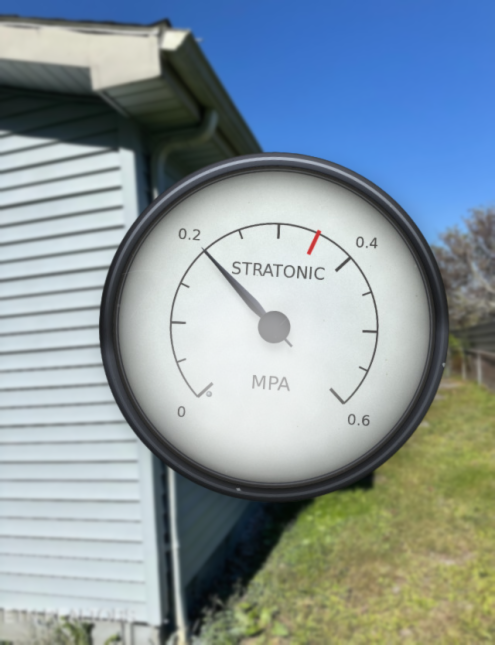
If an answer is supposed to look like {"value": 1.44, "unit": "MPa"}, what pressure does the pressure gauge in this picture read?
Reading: {"value": 0.2, "unit": "MPa"}
